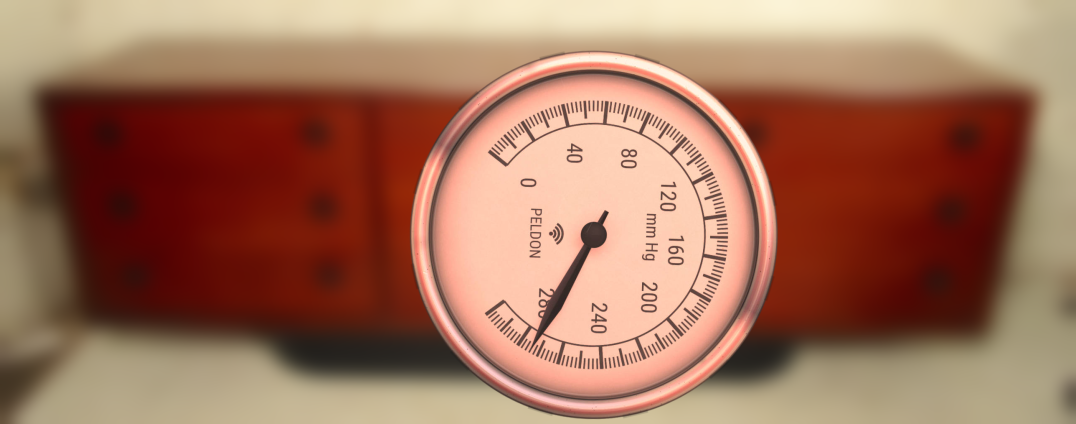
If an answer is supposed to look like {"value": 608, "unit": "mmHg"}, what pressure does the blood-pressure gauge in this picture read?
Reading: {"value": 274, "unit": "mmHg"}
